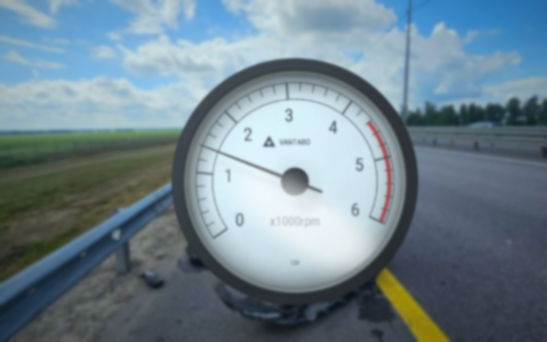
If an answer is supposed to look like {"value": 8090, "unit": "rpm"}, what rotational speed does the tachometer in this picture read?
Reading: {"value": 1400, "unit": "rpm"}
